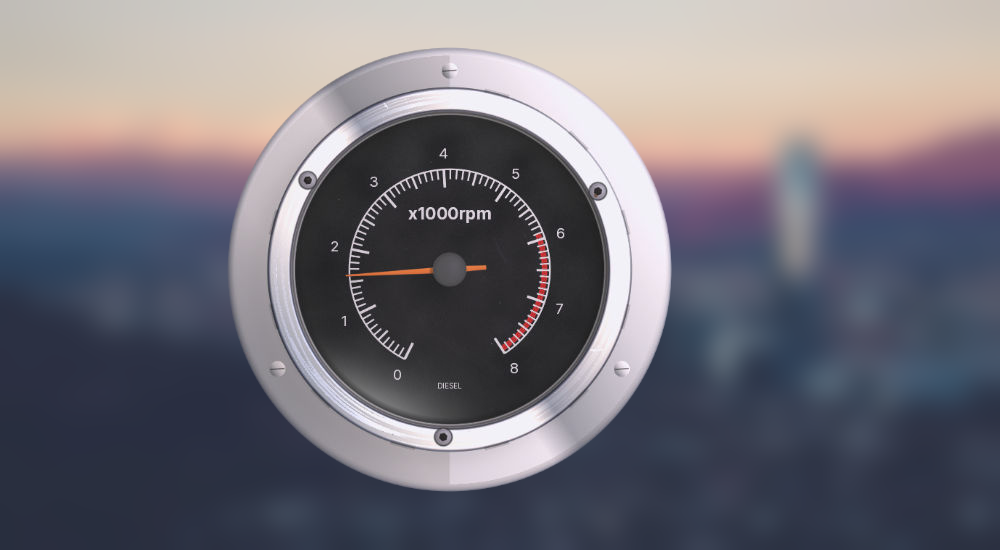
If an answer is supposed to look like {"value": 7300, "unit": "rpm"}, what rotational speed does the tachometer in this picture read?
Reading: {"value": 1600, "unit": "rpm"}
